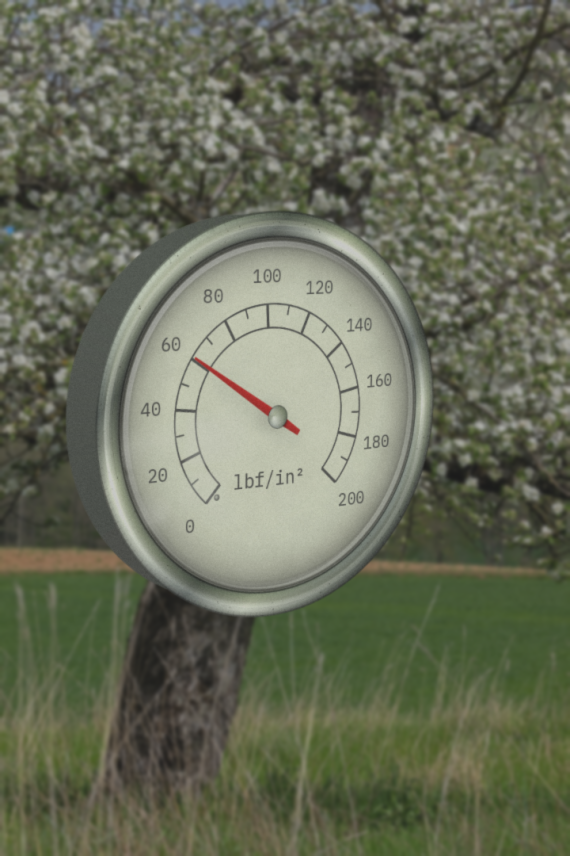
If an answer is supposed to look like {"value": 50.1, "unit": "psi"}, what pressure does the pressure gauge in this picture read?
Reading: {"value": 60, "unit": "psi"}
